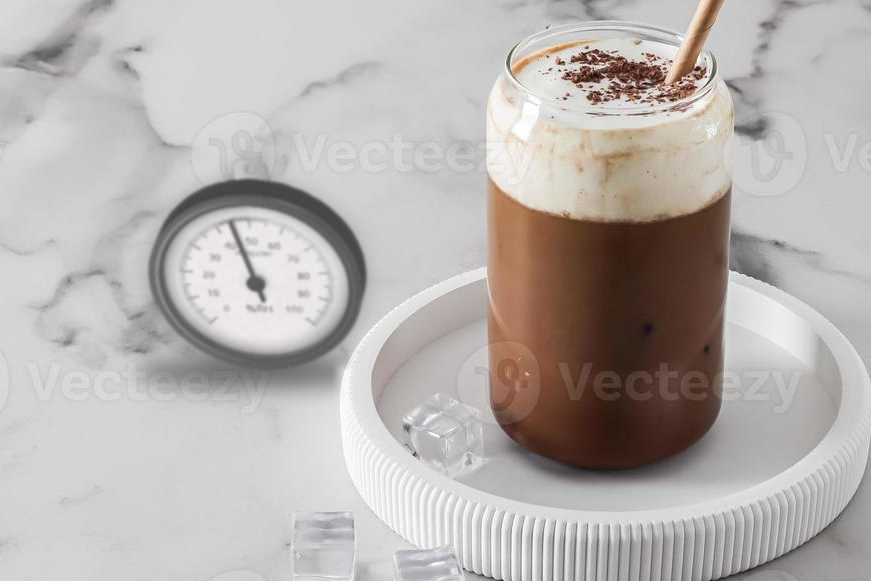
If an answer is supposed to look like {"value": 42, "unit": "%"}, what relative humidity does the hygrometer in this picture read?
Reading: {"value": 45, "unit": "%"}
